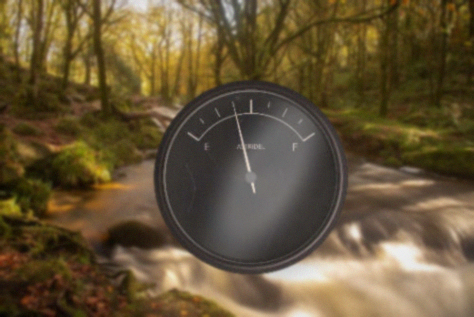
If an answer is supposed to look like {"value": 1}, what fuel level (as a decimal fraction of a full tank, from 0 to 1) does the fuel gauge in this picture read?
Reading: {"value": 0.375}
